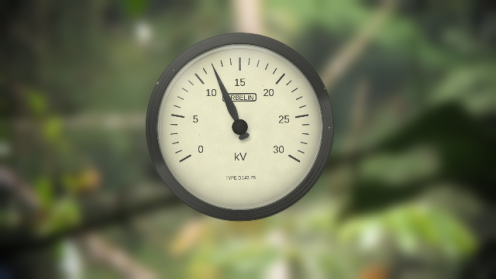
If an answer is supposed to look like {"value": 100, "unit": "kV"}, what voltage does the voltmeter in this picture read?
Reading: {"value": 12, "unit": "kV"}
